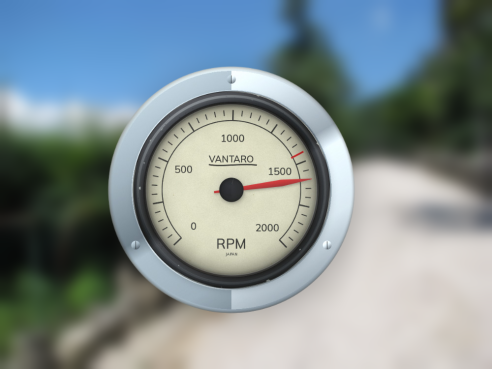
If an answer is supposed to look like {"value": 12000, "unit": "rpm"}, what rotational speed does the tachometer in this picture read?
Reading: {"value": 1600, "unit": "rpm"}
